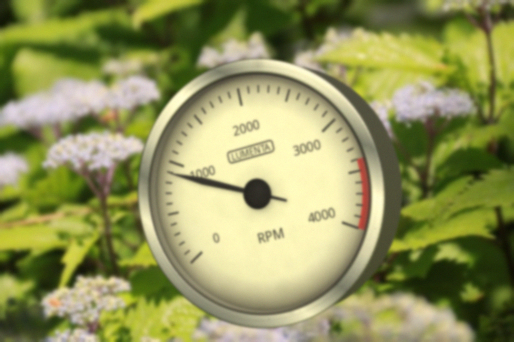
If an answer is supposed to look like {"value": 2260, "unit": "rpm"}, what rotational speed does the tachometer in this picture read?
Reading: {"value": 900, "unit": "rpm"}
